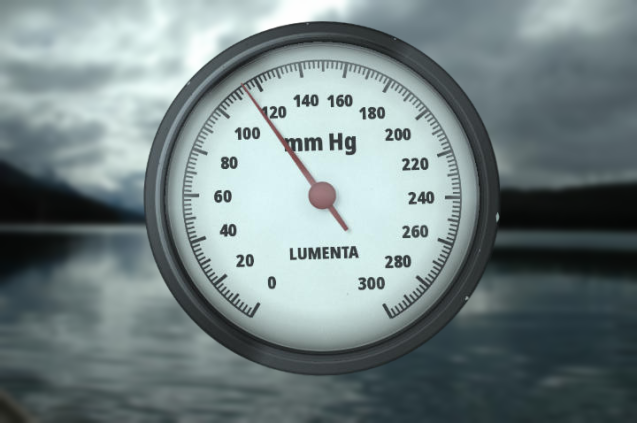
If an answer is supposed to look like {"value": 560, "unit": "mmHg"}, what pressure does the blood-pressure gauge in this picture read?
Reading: {"value": 114, "unit": "mmHg"}
